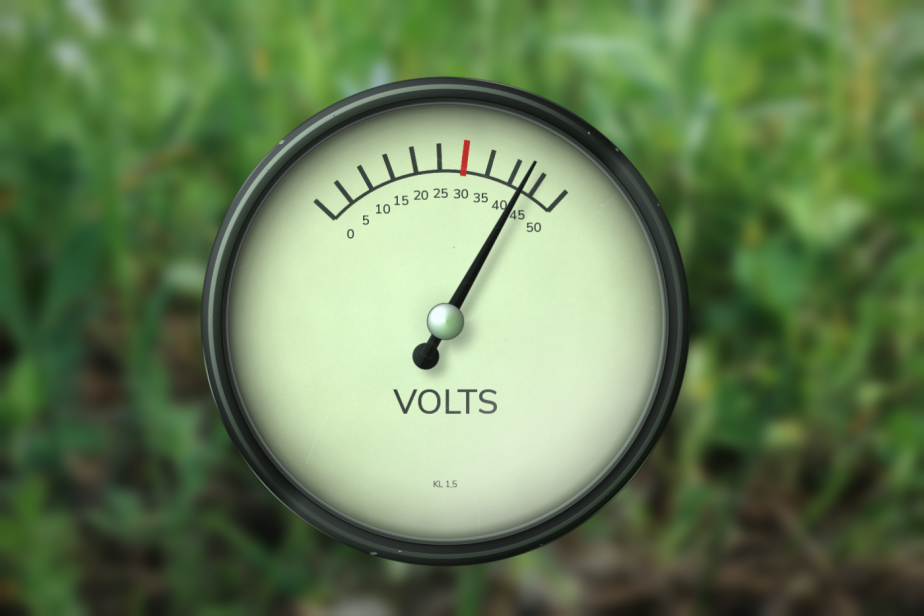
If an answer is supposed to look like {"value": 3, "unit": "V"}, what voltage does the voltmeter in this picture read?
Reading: {"value": 42.5, "unit": "V"}
